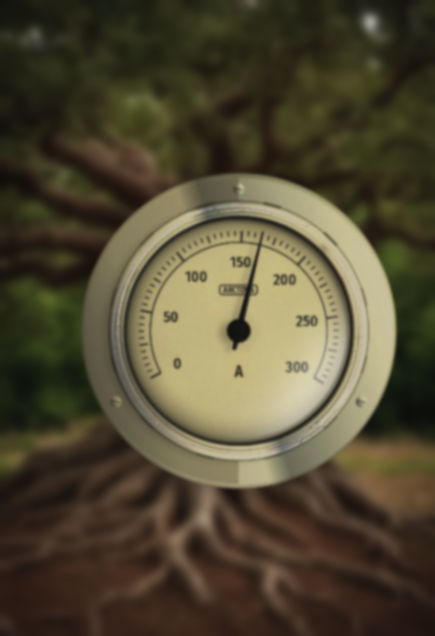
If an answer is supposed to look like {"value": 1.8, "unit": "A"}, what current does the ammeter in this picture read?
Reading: {"value": 165, "unit": "A"}
